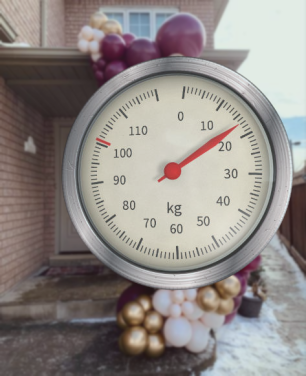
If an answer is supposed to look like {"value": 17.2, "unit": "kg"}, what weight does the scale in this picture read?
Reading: {"value": 17, "unit": "kg"}
